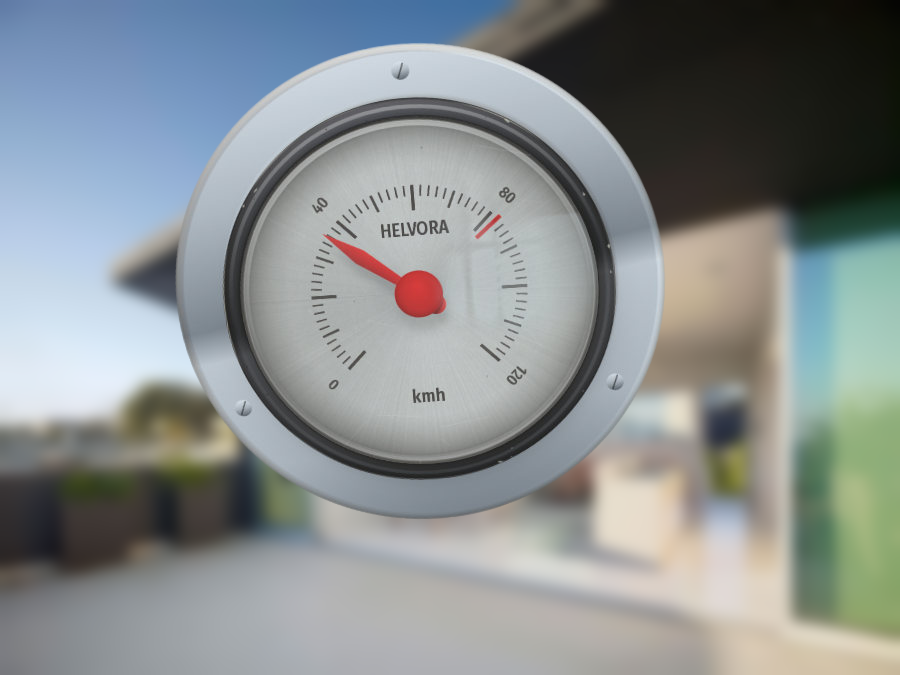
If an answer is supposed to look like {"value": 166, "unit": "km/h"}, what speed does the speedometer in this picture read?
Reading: {"value": 36, "unit": "km/h"}
